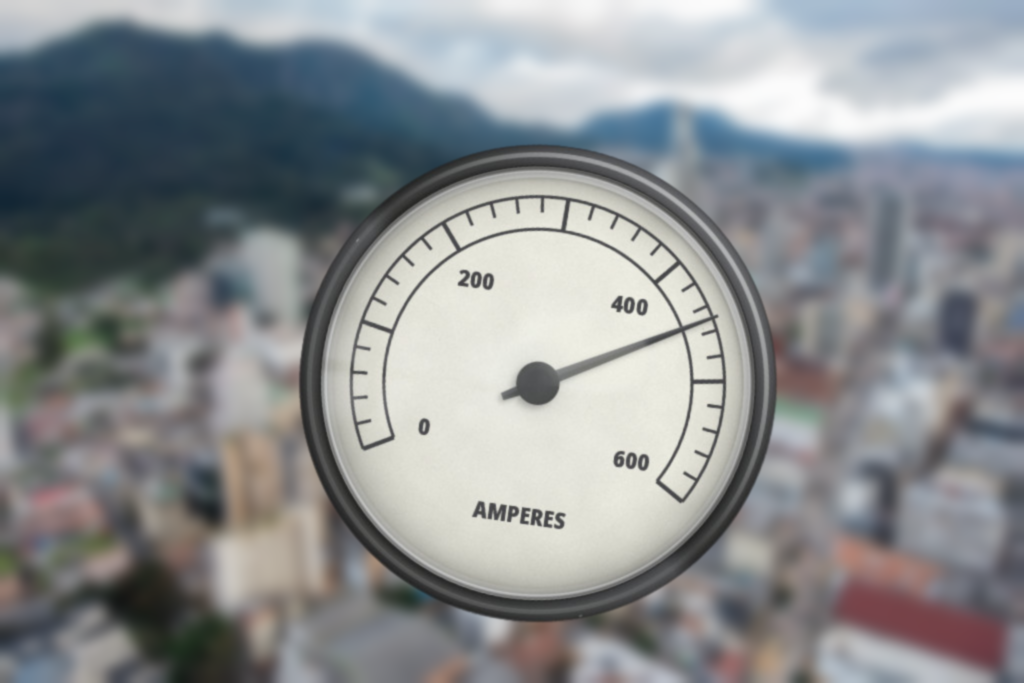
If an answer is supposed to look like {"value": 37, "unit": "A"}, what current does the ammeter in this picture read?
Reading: {"value": 450, "unit": "A"}
